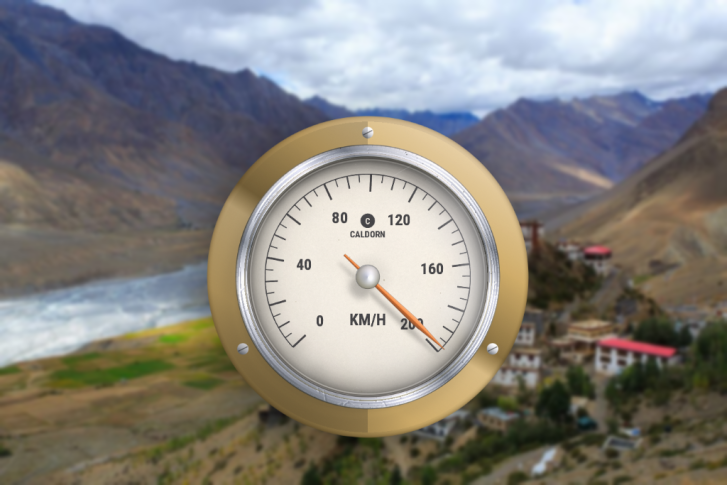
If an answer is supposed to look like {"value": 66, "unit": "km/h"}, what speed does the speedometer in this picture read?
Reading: {"value": 197.5, "unit": "km/h"}
